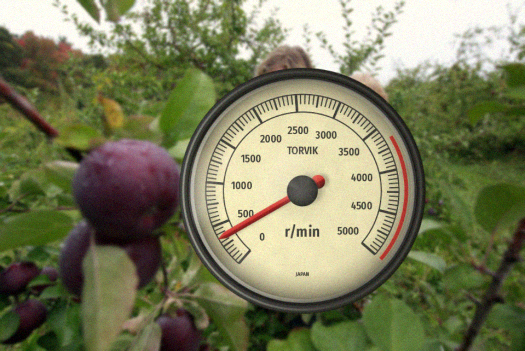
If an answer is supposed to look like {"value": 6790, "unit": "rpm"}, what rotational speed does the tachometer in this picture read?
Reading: {"value": 350, "unit": "rpm"}
